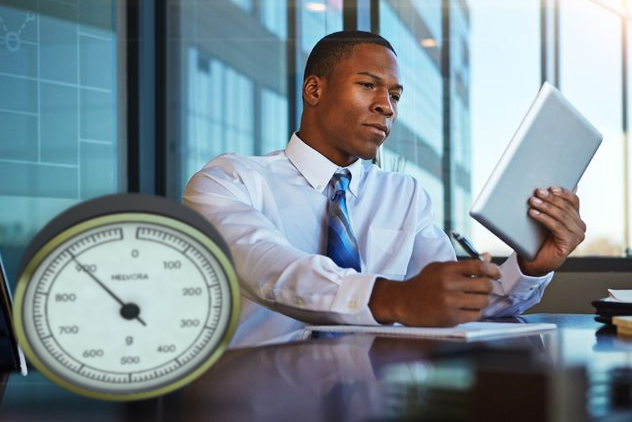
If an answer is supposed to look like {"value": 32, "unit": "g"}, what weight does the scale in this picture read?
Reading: {"value": 900, "unit": "g"}
